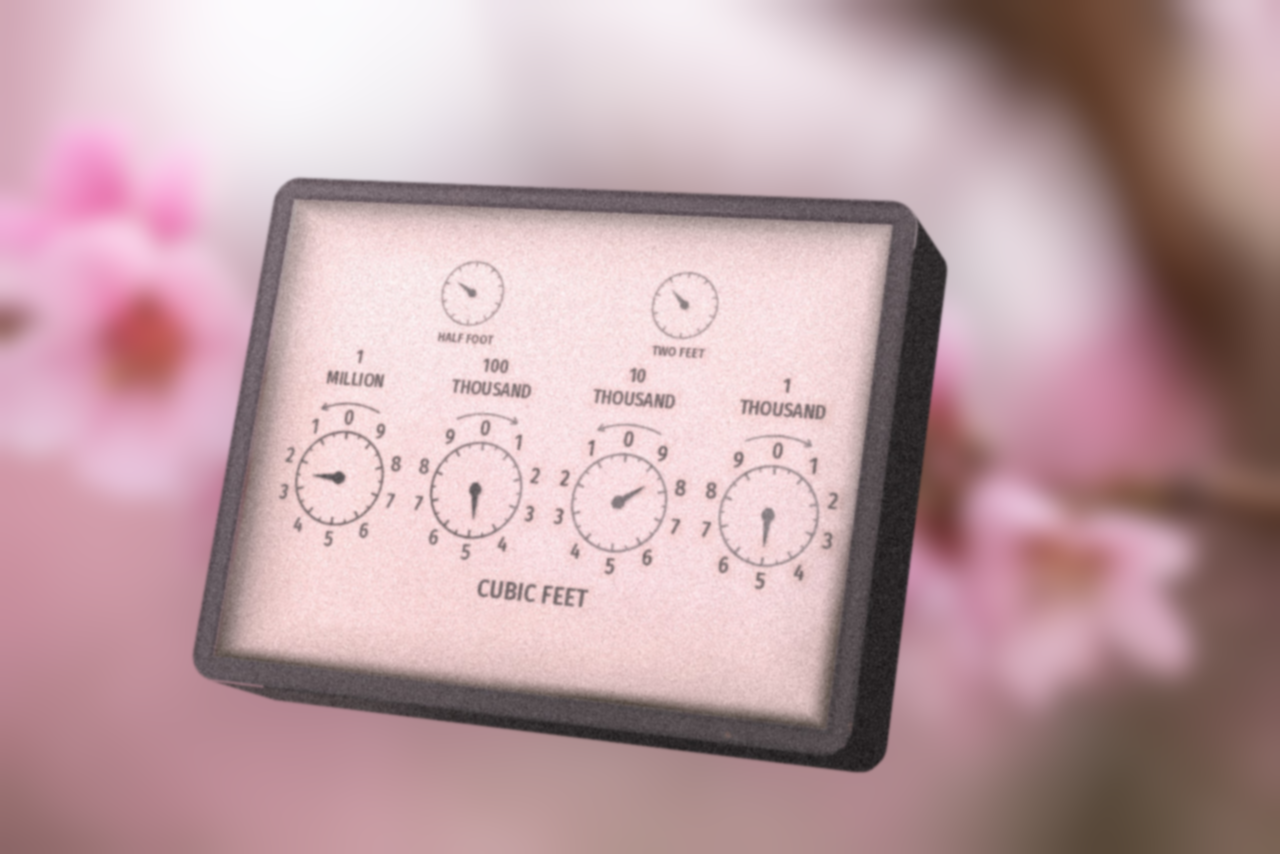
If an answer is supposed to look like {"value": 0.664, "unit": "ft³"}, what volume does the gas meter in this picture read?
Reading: {"value": 248500, "unit": "ft³"}
